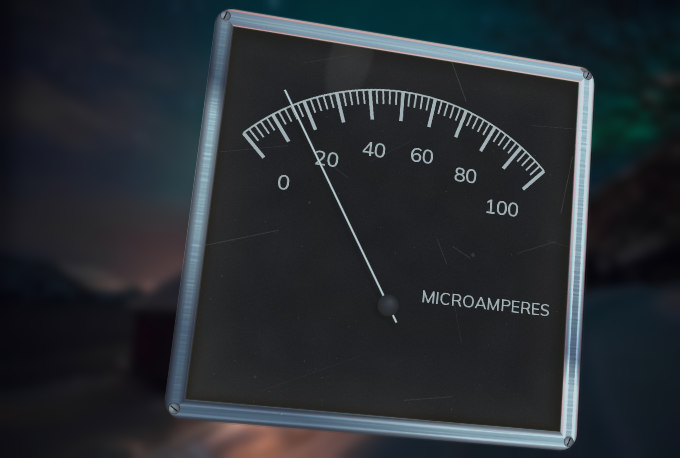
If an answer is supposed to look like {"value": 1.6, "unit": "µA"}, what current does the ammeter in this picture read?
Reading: {"value": 16, "unit": "µA"}
